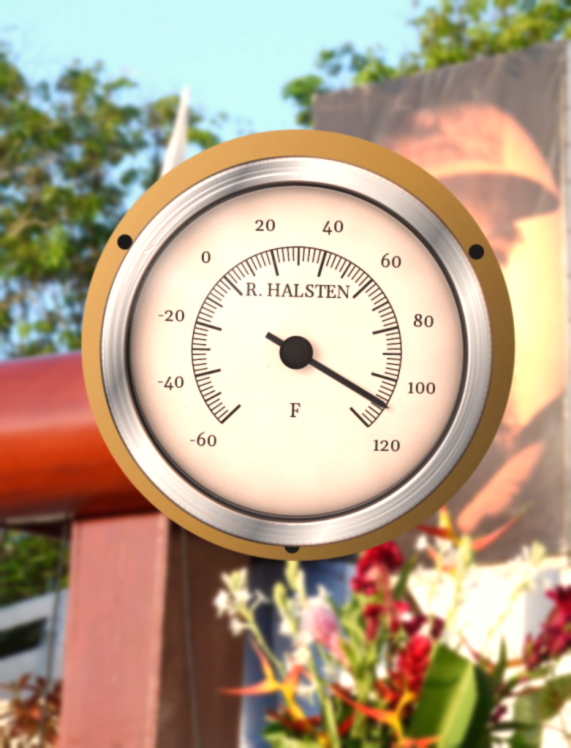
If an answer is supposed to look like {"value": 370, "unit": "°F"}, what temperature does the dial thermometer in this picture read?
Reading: {"value": 110, "unit": "°F"}
